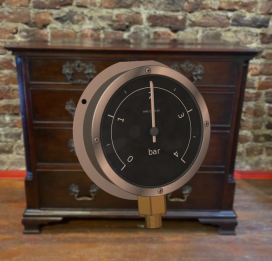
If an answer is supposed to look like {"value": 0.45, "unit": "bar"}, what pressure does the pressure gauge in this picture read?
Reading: {"value": 2, "unit": "bar"}
